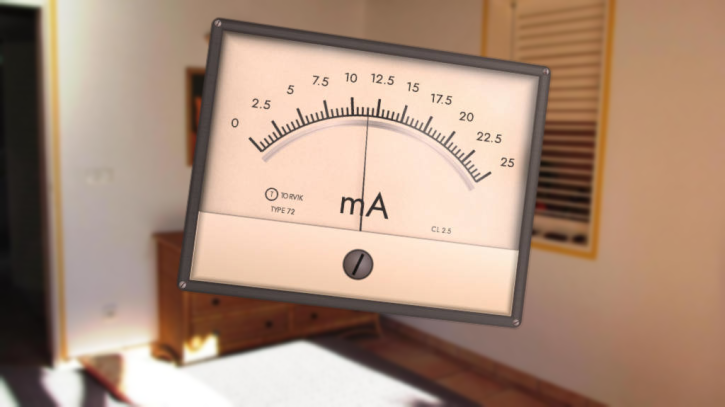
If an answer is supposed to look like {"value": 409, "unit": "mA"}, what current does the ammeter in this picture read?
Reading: {"value": 11.5, "unit": "mA"}
